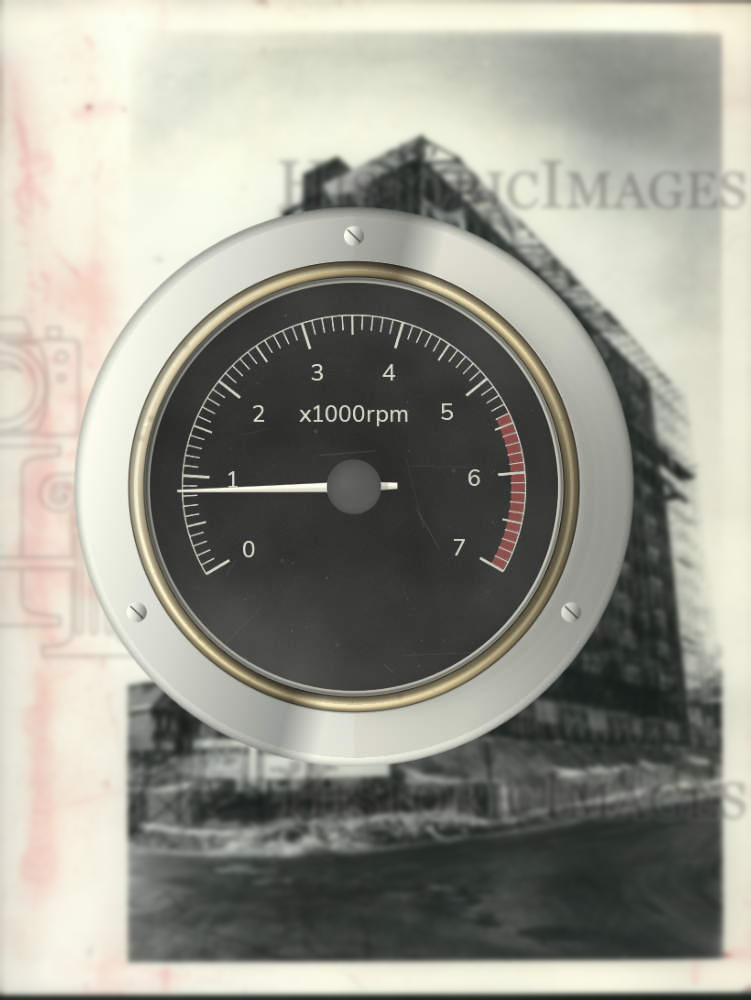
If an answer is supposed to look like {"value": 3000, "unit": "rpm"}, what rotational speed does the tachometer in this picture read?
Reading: {"value": 850, "unit": "rpm"}
